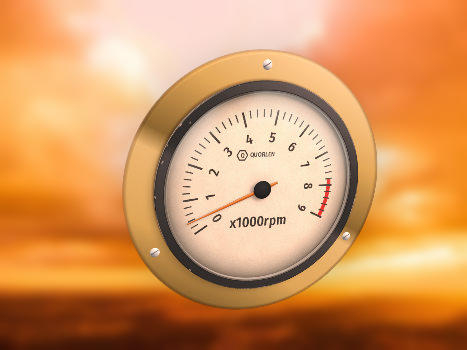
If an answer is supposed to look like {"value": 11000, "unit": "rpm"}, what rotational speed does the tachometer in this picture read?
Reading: {"value": 400, "unit": "rpm"}
